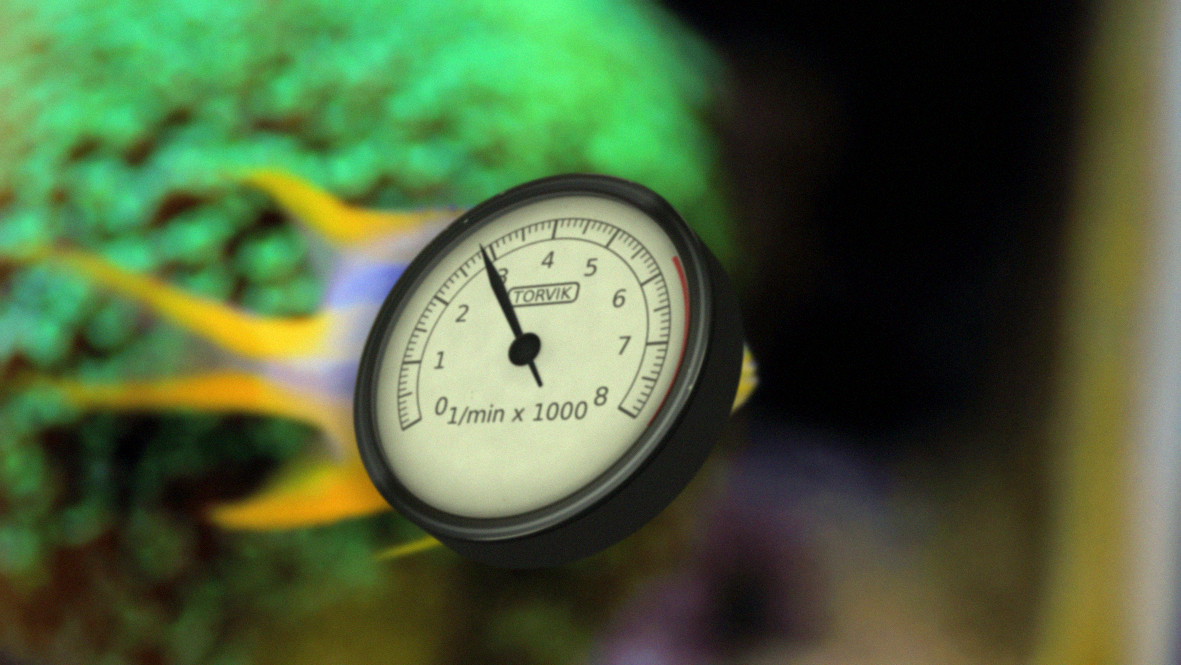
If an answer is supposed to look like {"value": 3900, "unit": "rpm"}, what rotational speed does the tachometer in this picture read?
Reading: {"value": 2900, "unit": "rpm"}
